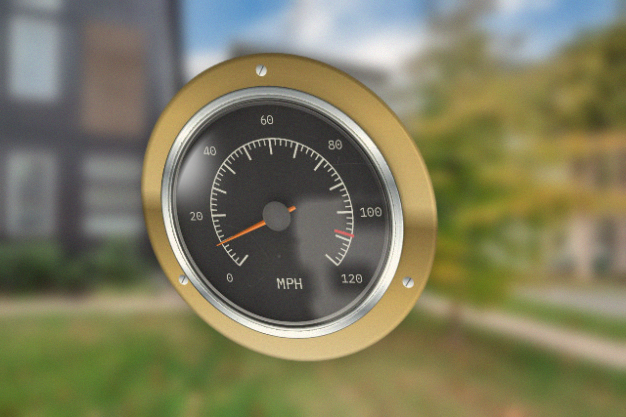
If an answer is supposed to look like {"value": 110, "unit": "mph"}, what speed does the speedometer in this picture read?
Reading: {"value": 10, "unit": "mph"}
